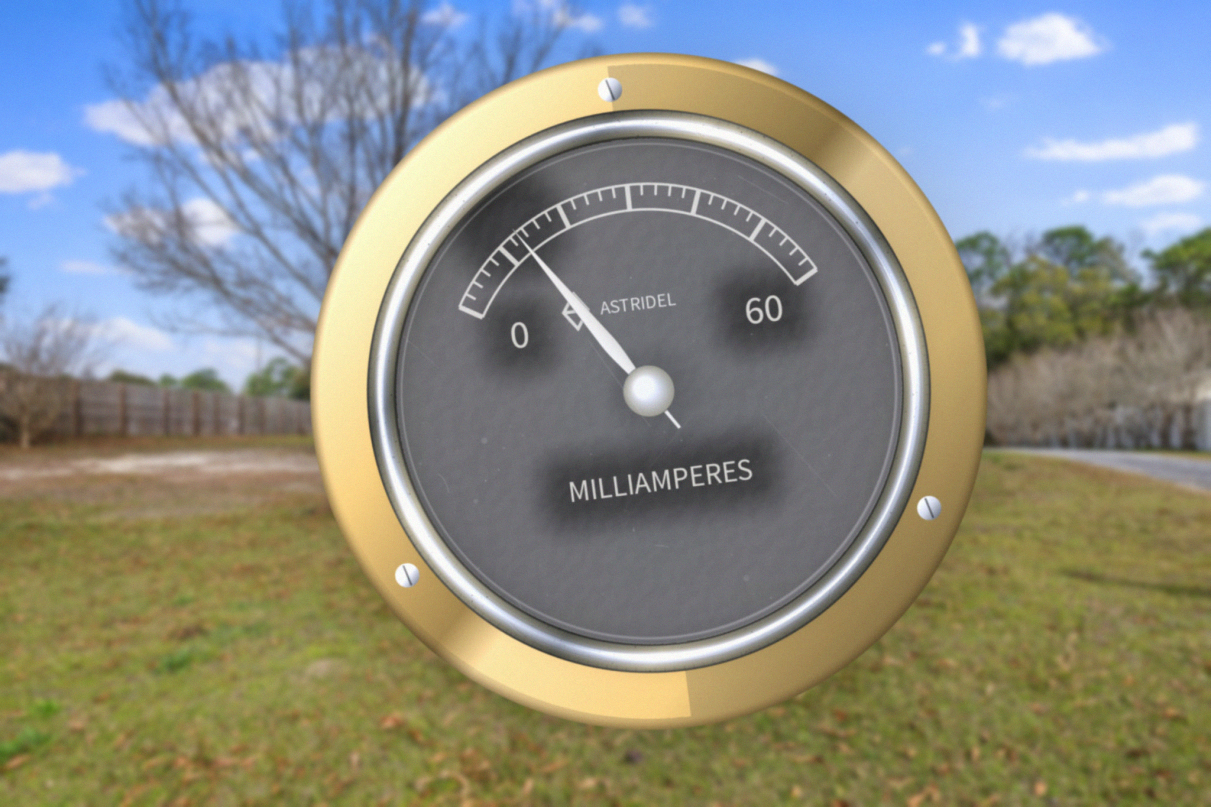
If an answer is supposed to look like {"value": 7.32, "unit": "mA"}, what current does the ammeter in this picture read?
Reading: {"value": 13, "unit": "mA"}
